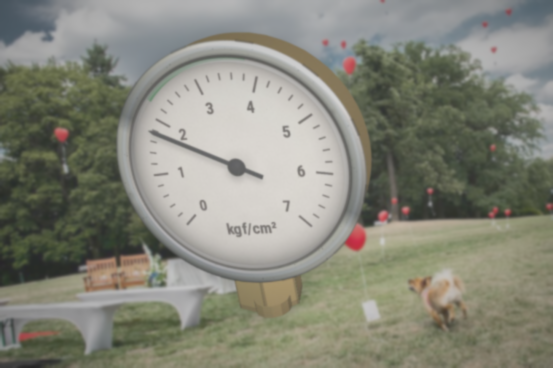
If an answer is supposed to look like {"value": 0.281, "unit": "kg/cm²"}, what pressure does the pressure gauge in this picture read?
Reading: {"value": 1.8, "unit": "kg/cm²"}
